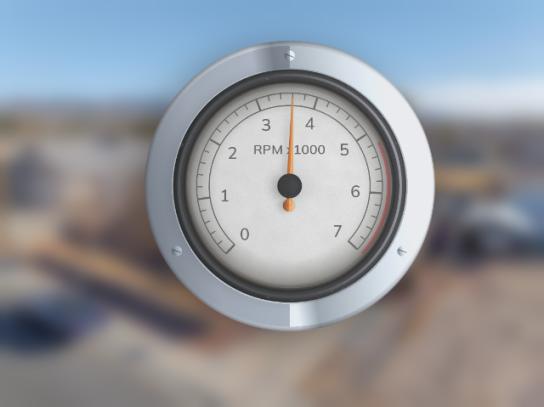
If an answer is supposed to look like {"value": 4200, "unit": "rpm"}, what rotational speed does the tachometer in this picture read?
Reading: {"value": 3600, "unit": "rpm"}
